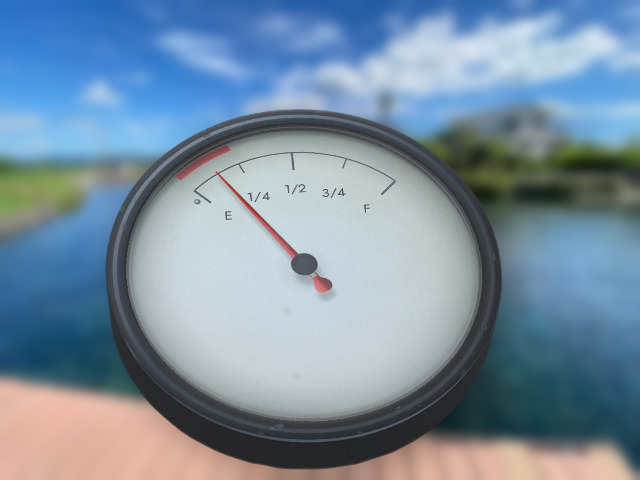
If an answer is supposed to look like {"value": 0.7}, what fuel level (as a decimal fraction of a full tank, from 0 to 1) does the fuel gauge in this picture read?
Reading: {"value": 0.125}
